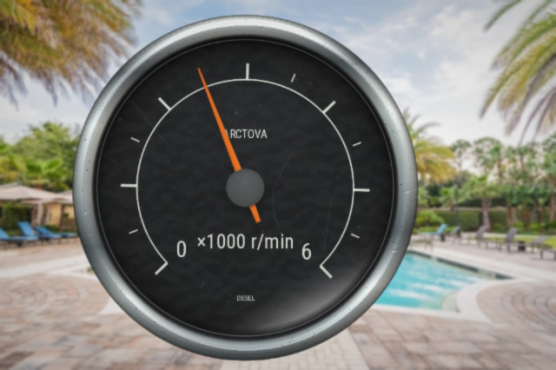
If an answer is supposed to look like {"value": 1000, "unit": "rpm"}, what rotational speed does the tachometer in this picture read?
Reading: {"value": 2500, "unit": "rpm"}
